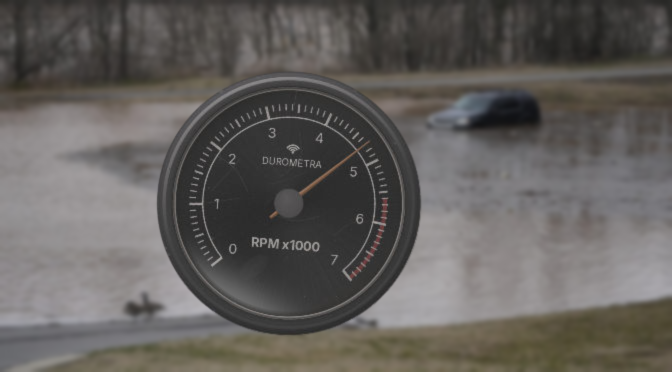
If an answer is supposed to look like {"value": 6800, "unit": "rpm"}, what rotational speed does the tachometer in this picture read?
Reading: {"value": 4700, "unit": "rpm"}
